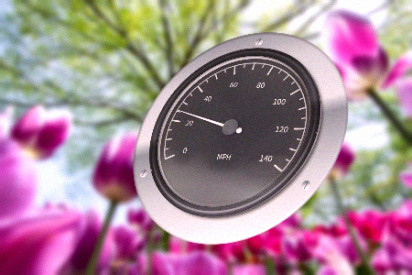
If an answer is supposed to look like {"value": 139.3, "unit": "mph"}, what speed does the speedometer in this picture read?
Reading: {"value": 25, "unit": "mph"}
